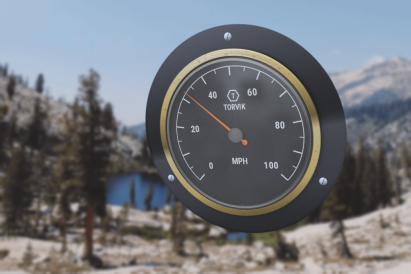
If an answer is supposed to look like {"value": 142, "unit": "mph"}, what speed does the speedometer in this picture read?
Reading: {"value": 32.5, "unit": "mph"}
